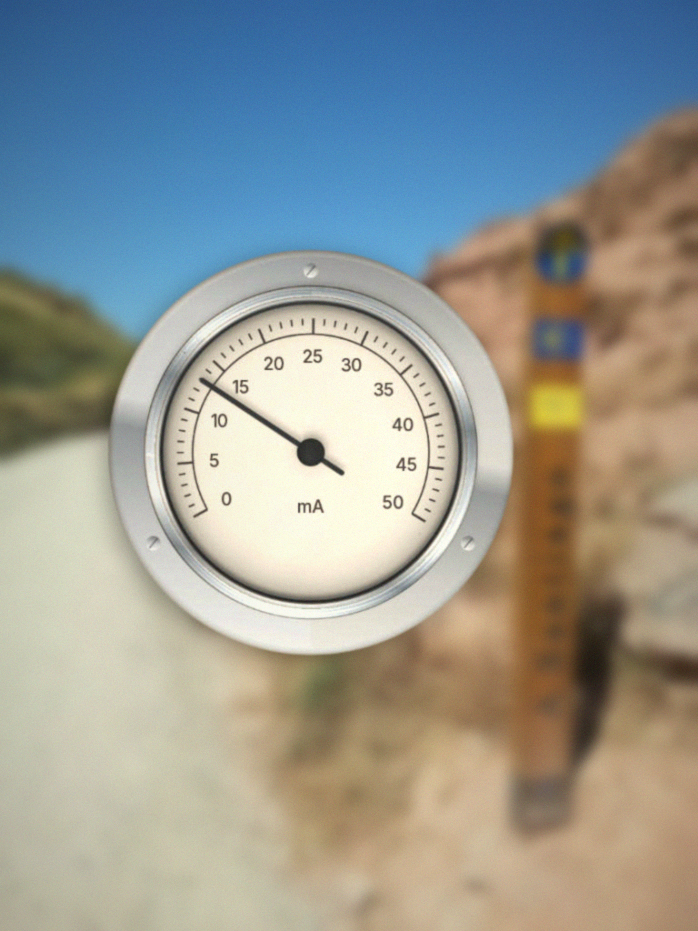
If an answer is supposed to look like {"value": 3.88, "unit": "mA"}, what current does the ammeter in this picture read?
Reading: {"value": 13, "unit": "mA"}
